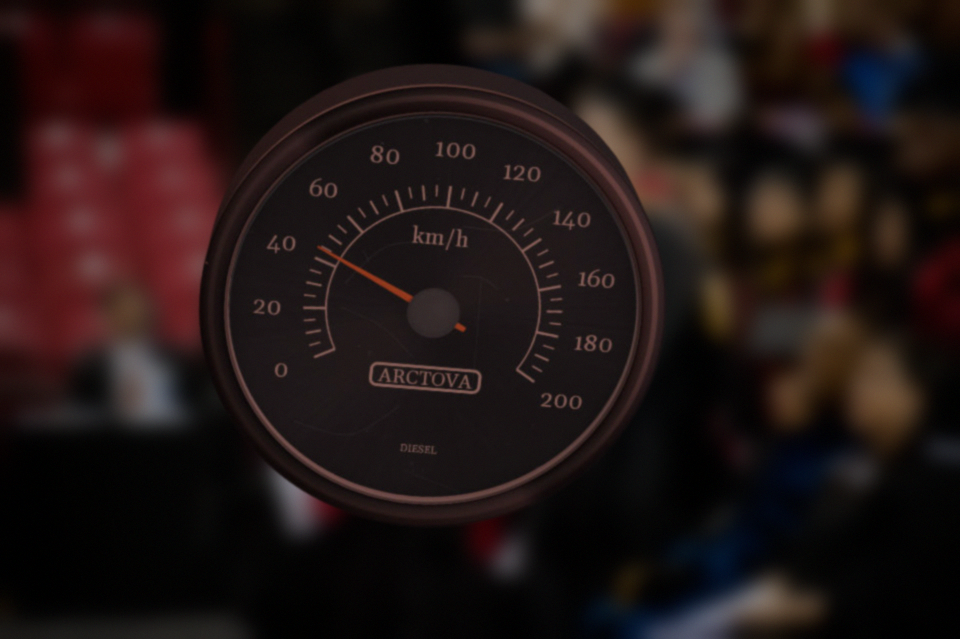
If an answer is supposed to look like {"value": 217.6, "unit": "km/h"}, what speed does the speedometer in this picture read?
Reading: {"value": 45, "unit": "km/h"}
